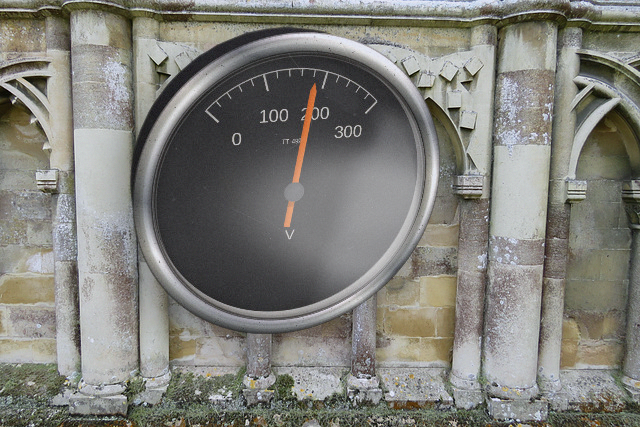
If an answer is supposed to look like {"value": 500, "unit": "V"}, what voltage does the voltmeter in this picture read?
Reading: {"value": 180, "unit": "V"}
